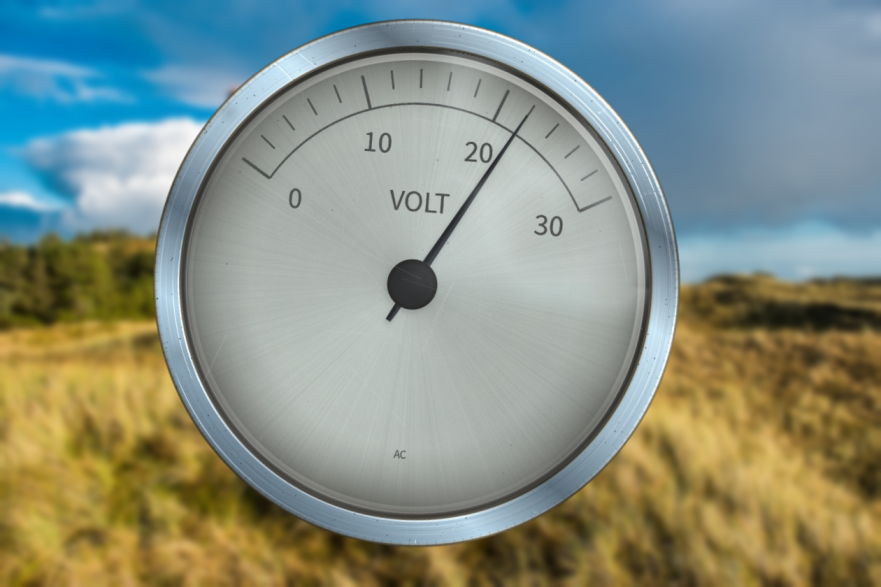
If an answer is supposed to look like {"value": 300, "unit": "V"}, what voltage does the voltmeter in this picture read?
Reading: {"value": 22, "unit": "V"}
